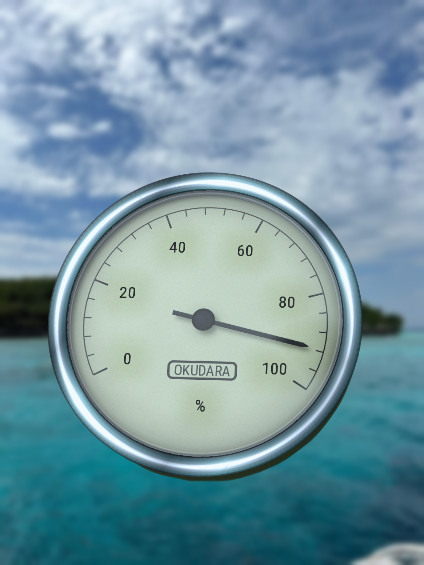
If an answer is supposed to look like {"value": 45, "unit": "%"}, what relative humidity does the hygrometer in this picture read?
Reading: {"value": 92, "unit": "%"}
